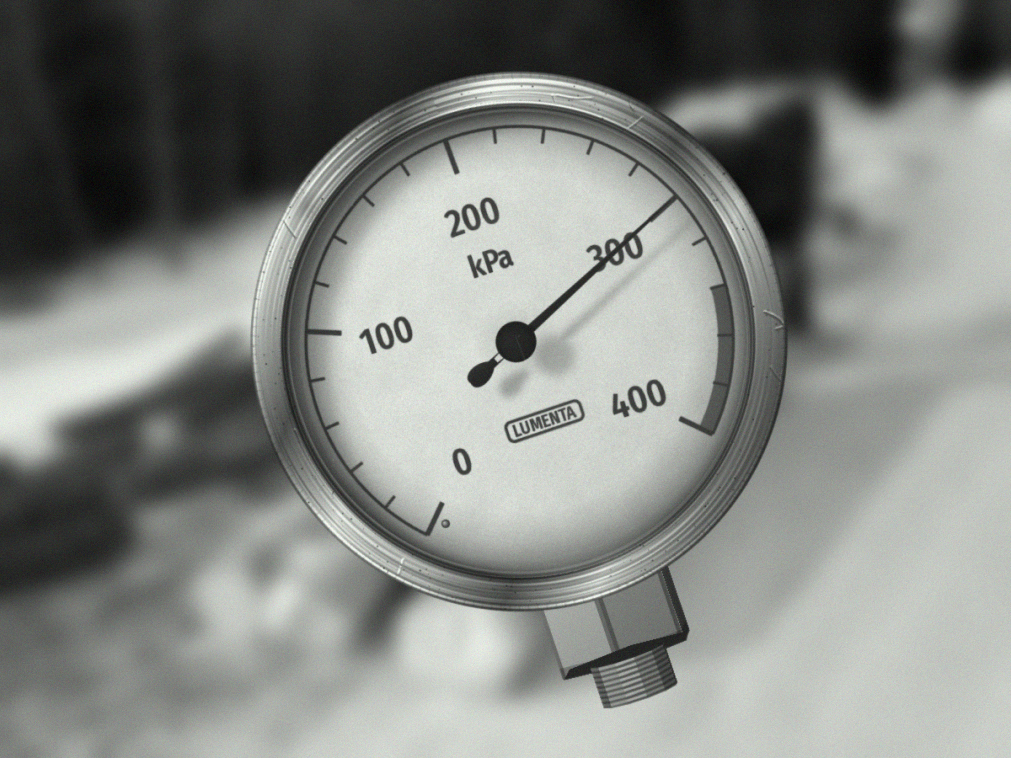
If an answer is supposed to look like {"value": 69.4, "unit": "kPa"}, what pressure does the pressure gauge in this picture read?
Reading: {"value": 300, "unit": "kPa"}
